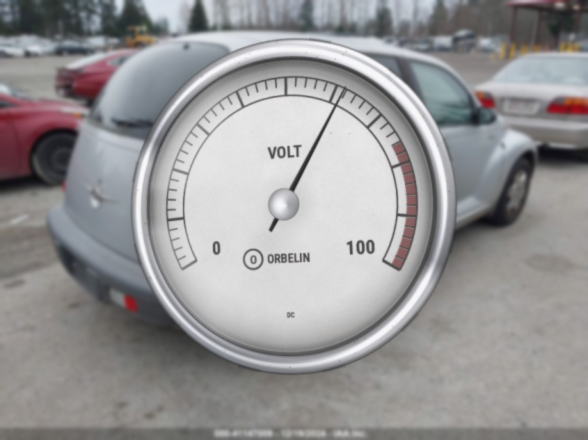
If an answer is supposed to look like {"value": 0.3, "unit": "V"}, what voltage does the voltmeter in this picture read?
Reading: {"value": 62, "unit": "V"}
